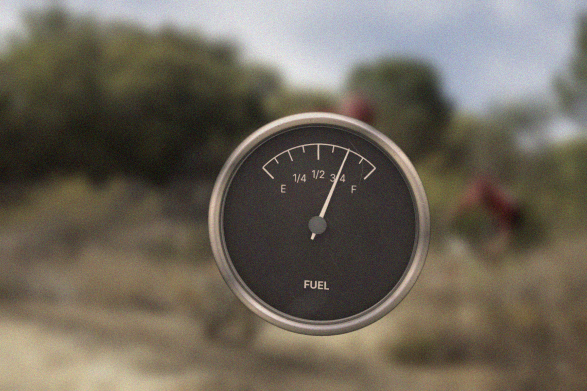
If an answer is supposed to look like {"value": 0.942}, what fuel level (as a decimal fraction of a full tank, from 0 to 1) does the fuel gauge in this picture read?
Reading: {"value": 0.75}
